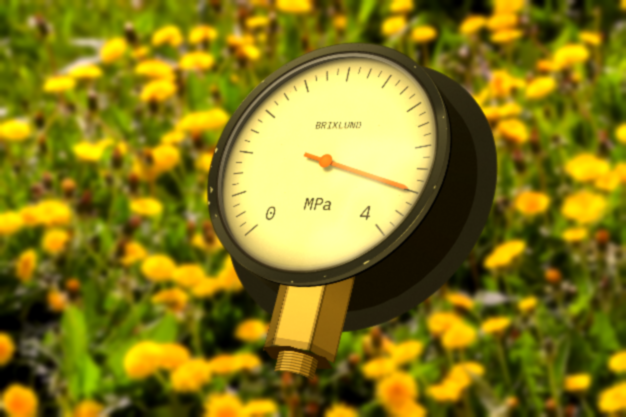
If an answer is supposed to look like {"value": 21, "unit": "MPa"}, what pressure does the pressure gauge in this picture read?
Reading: {"value": 3.6, "unit": "MPa"}
